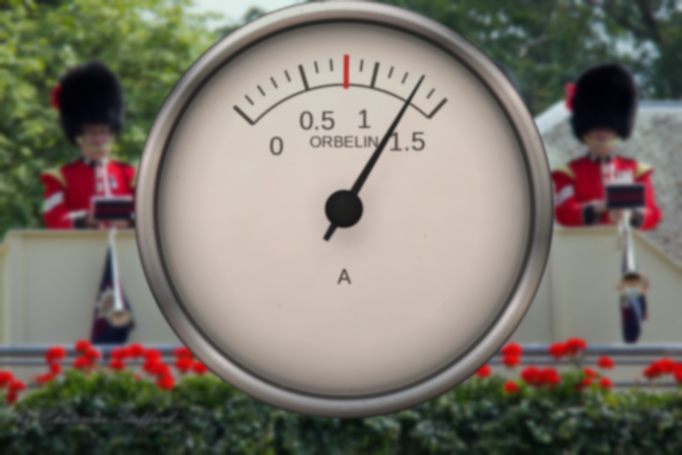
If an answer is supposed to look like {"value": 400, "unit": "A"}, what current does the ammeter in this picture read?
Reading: {"value": 1.3, "unit": "A"}
